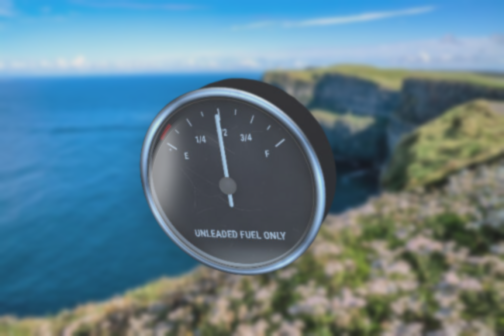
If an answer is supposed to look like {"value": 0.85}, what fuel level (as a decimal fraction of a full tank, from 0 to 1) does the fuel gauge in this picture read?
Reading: {"value": 0.5}
